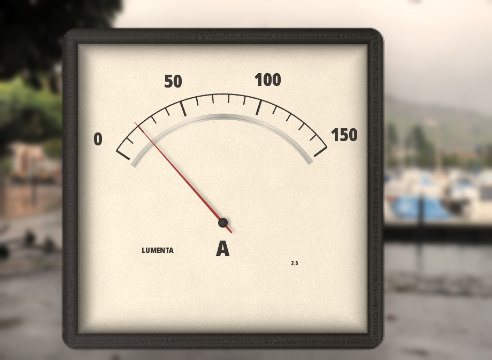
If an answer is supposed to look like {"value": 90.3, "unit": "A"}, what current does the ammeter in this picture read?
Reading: {"value": 20, "unit": "A"}
